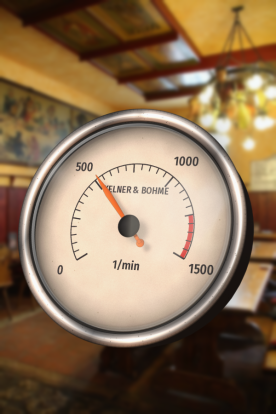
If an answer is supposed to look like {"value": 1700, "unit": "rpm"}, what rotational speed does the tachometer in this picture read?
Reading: {"value": 525, "unit": "rpm"}
